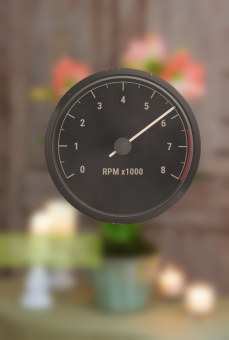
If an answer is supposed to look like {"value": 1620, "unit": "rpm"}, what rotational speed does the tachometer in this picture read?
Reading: {"value": 5750, "unit": "rpm"}
